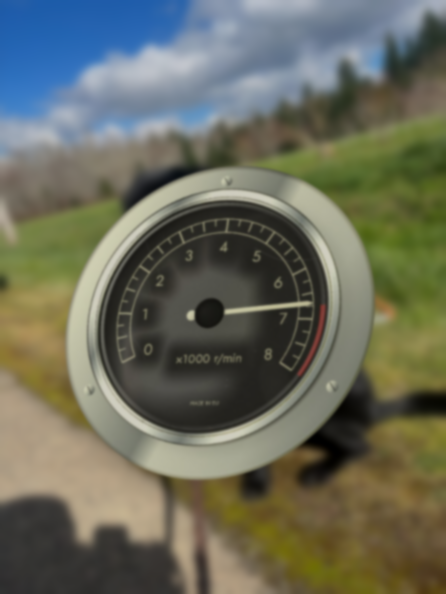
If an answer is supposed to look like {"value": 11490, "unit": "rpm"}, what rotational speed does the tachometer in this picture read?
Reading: {"value": 6750, "unit": "rpm"}
